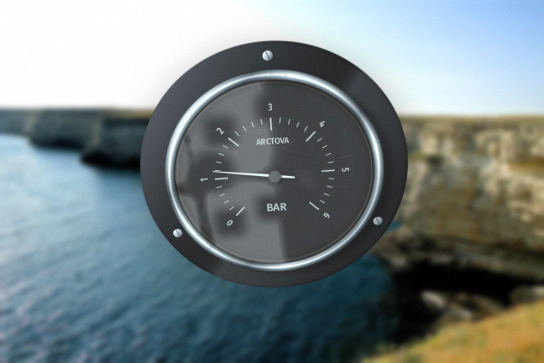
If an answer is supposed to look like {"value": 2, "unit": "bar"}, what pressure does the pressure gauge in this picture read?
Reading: {"value": 1.2, "unit": "bar"}
